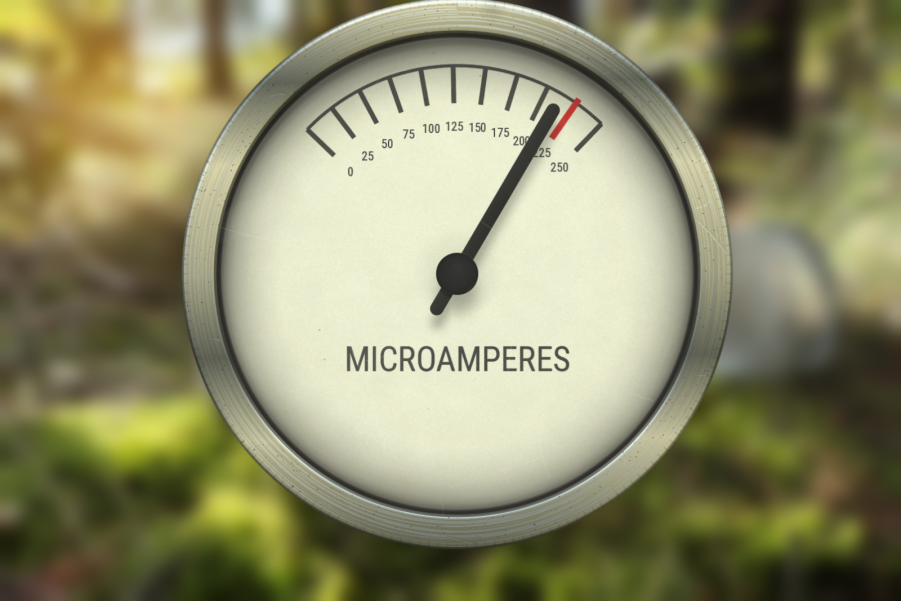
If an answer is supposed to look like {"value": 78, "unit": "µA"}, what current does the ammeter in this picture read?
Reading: {"value": 212.5, "unit": "µA"}
